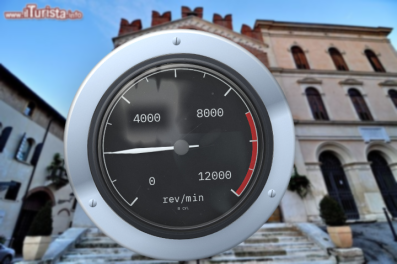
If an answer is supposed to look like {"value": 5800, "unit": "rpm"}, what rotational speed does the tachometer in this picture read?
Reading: {"value": 2000, "unit": "rpm"}
